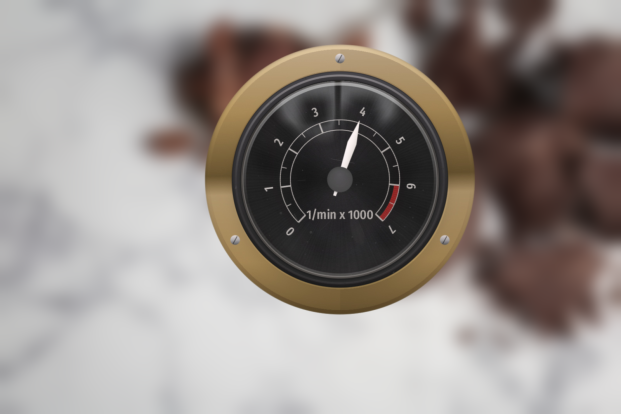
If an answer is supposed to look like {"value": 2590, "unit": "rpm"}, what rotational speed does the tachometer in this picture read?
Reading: {"value": 4000, "unit": "rpm"}
